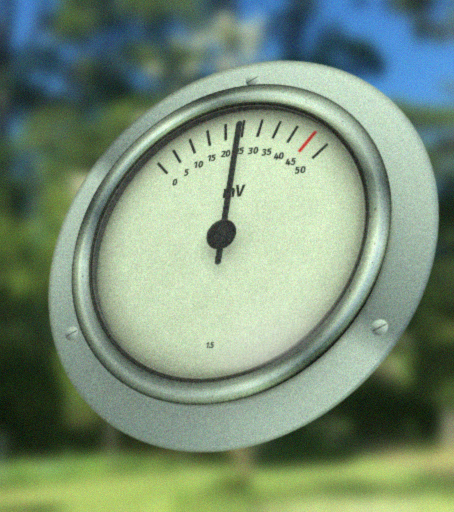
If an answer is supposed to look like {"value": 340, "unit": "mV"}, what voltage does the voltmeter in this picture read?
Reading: {"value": 25, "unit": "mV"}
